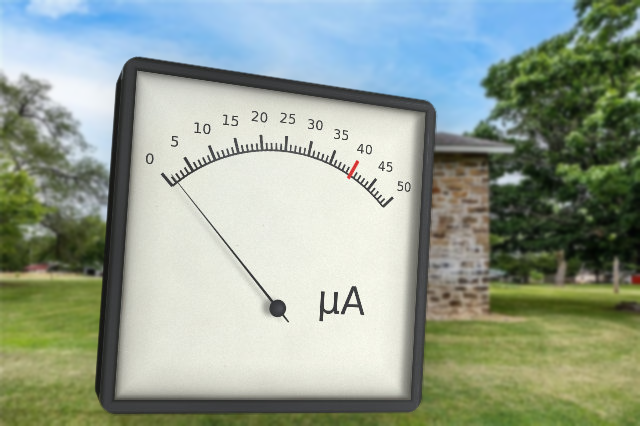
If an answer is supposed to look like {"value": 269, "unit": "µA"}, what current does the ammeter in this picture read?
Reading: {"value": 1, "unit": "µA"}
